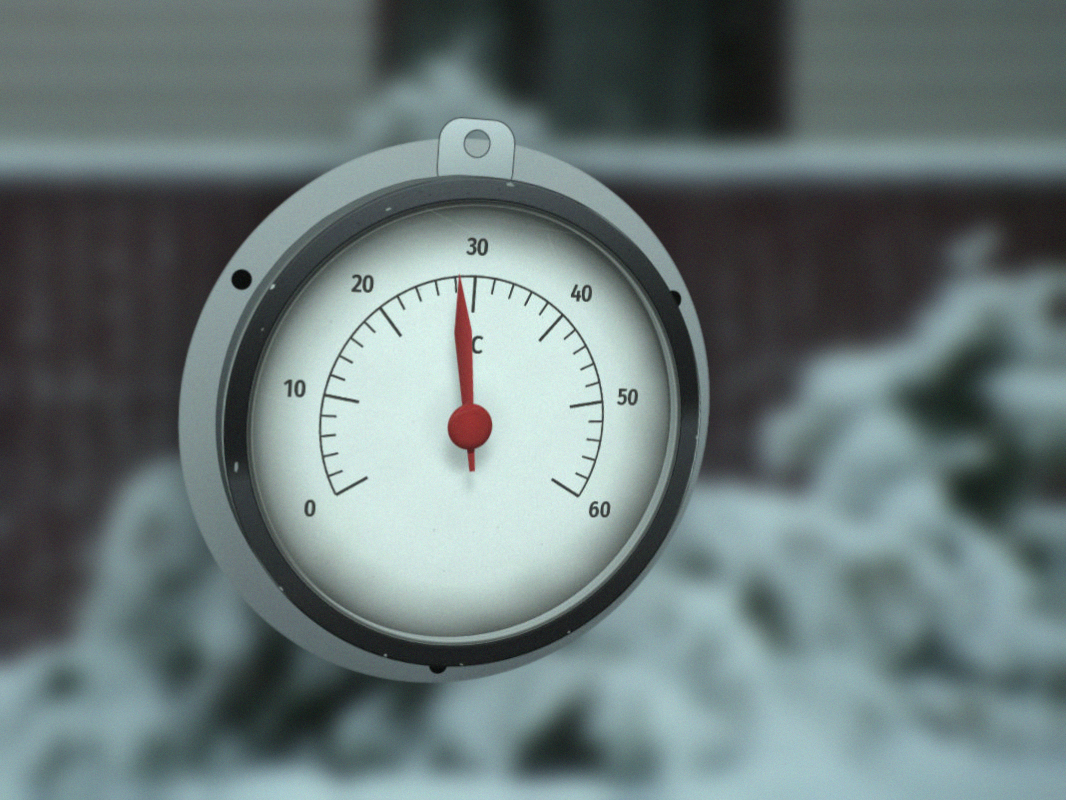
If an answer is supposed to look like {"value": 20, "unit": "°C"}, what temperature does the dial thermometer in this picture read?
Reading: {"value": 28, "unit": "°C"}
